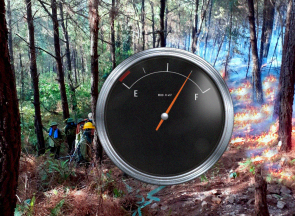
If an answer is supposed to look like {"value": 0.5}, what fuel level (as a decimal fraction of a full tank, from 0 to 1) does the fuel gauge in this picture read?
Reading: {"value": 0.75}
